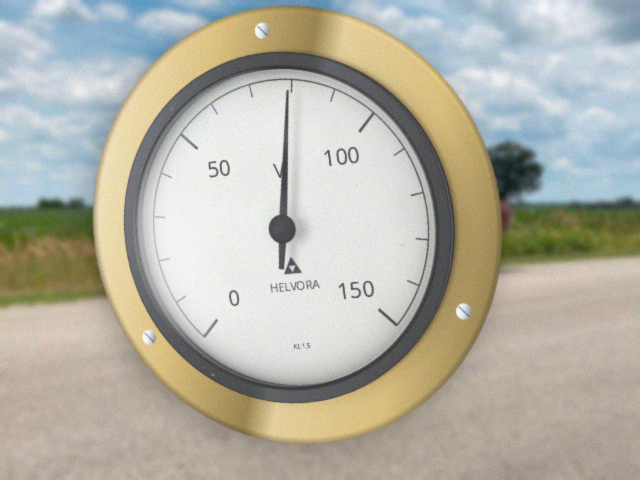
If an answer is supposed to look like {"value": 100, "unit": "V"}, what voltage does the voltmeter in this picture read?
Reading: {"value": 80, "unit": "V"}
